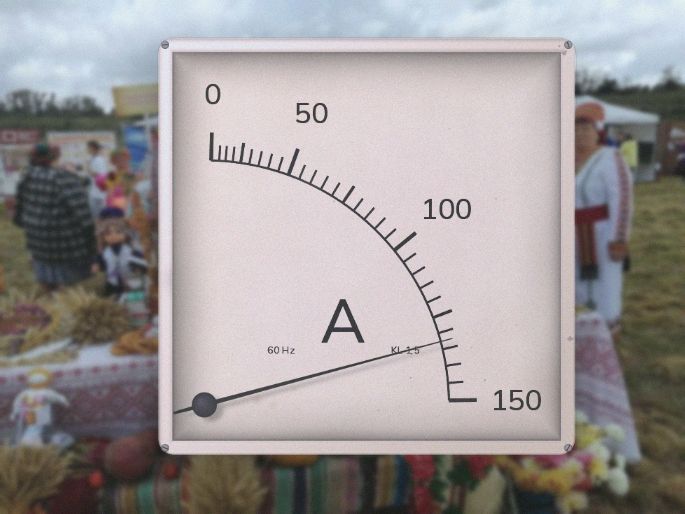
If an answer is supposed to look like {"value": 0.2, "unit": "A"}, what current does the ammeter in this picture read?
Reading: {"value": 132.5, "unit": "A"}
